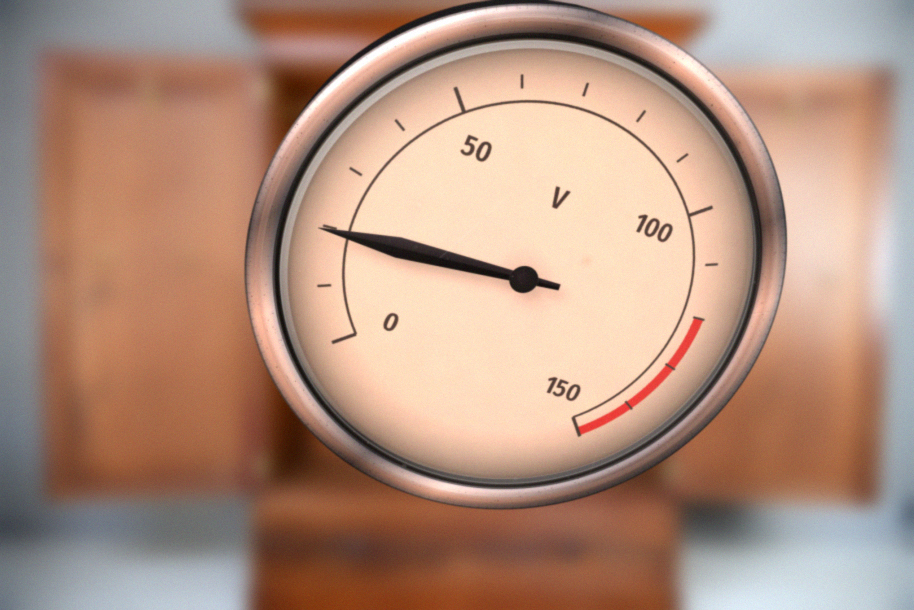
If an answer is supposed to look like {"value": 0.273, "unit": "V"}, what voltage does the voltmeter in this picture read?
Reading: {"value": 20, "unit": "V"}
